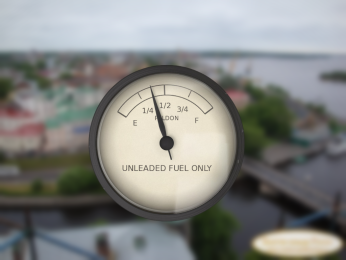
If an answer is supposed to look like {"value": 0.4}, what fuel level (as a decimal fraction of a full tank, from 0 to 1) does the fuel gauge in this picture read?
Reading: {"value": 0.375}
